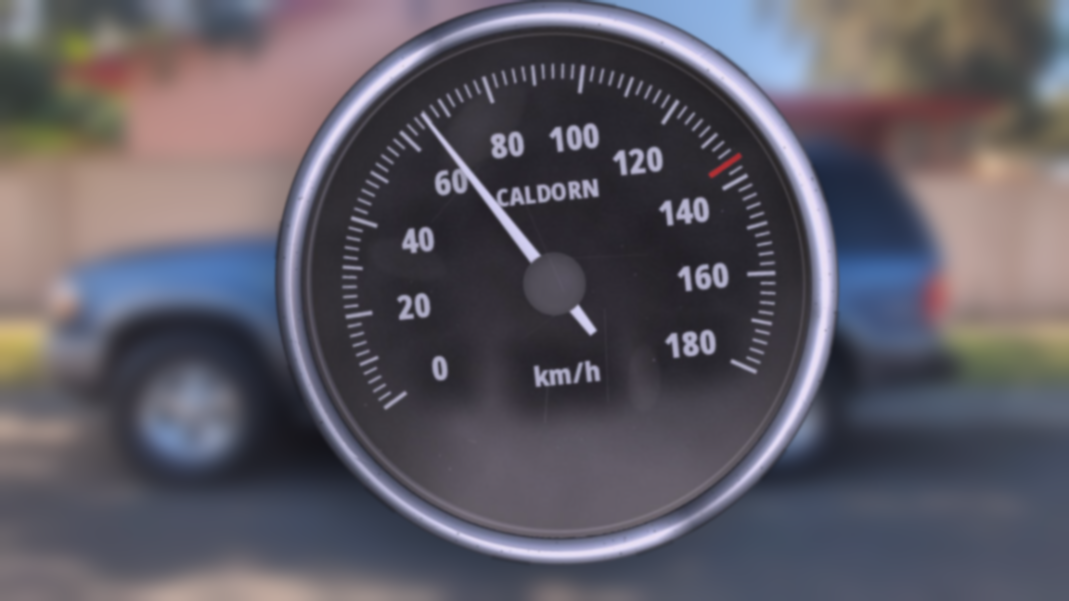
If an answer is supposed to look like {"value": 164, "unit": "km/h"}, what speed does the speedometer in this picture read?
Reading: {"value": 66, "unit": "km/h"}
